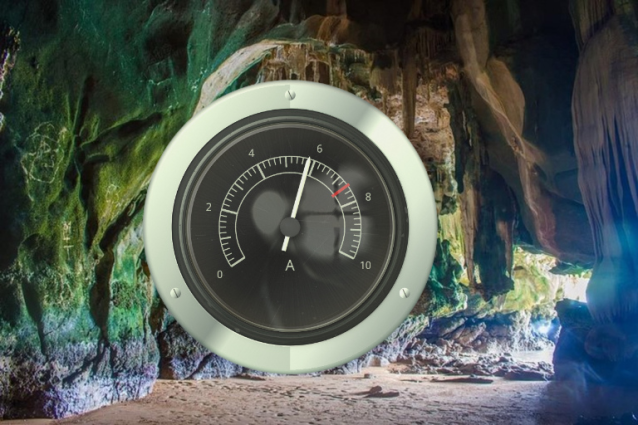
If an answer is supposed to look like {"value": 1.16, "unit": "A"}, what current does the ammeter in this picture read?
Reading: {"value": 5.8, "unit": "A"}
